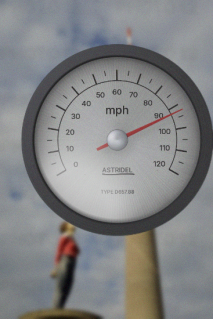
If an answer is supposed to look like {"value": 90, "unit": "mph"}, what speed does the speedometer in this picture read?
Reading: {"value": 92.5, "unit": "mph"}
